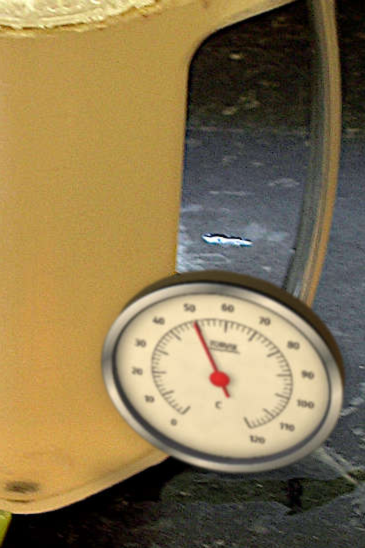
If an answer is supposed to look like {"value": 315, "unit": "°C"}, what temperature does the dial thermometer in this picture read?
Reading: {"value": 50, "unit": "°C"}
